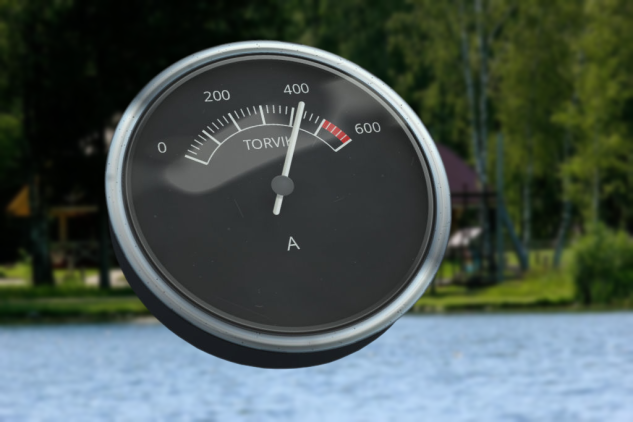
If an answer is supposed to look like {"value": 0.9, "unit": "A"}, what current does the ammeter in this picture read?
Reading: {"value": 420, "unit": "A"}
